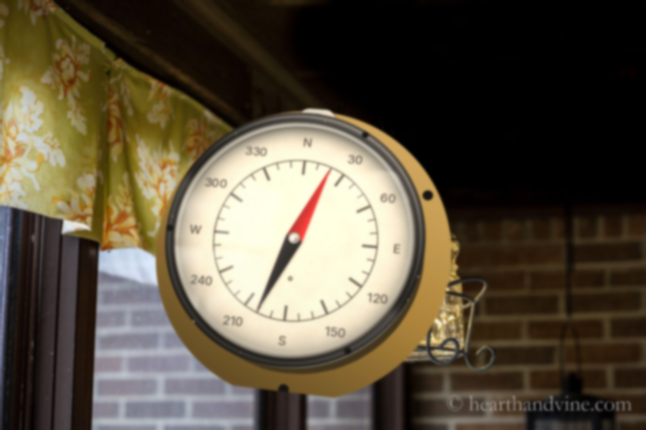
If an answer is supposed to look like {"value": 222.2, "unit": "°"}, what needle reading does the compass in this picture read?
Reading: {"value": 20, "unit": "°"}
